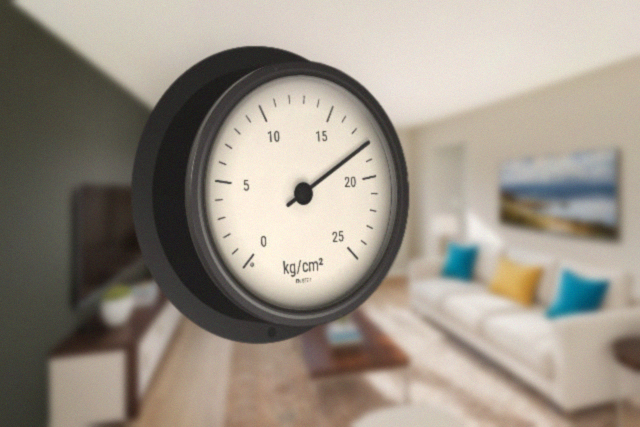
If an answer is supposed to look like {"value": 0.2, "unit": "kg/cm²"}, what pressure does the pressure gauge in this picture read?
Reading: {"value": 18, "unit": "kg/cm²"}
